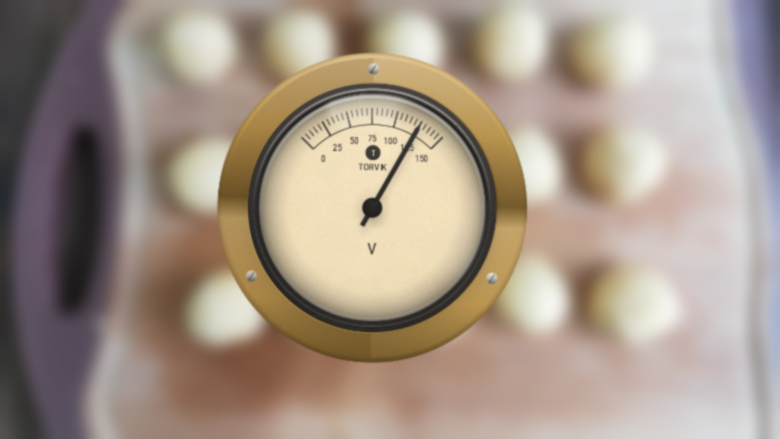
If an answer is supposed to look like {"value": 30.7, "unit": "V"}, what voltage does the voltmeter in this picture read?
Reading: {"value": 125, "unit": "V"}
